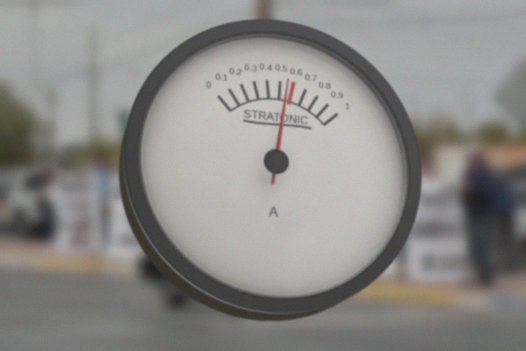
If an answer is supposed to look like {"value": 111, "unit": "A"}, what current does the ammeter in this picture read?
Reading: {"value": 0.55, "unit": "A"}
